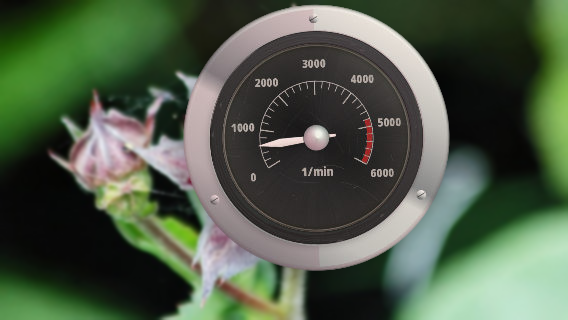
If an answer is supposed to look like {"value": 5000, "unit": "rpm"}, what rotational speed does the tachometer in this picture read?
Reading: {"value": 600, "unit": "rpm"}
